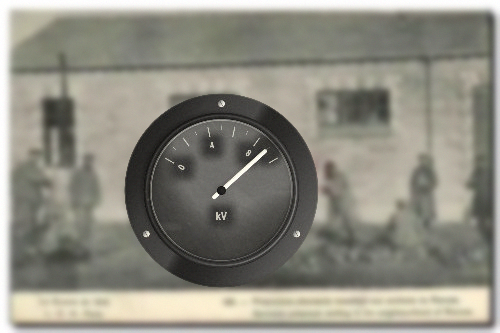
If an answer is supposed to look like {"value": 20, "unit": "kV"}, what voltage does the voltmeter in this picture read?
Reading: {"value": 9, "unit": "kV"}
